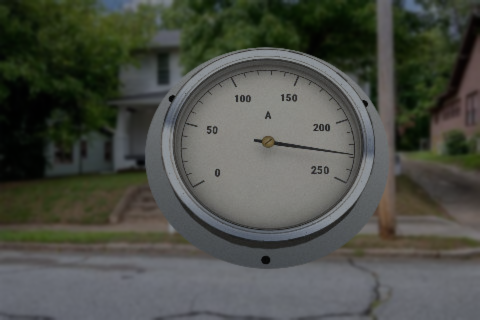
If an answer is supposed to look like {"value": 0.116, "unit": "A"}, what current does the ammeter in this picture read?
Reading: {"value": 230, "unit": "A"}
